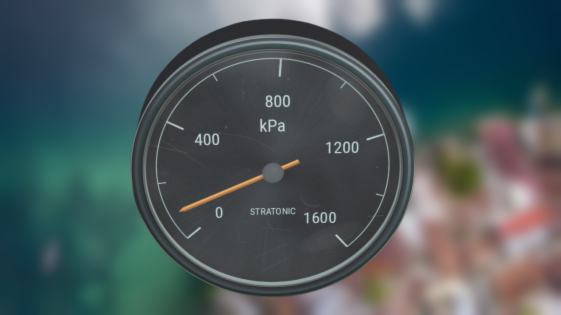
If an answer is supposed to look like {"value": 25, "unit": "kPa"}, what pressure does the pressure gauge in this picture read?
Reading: {"value": 100, "unit": "kPa"}
